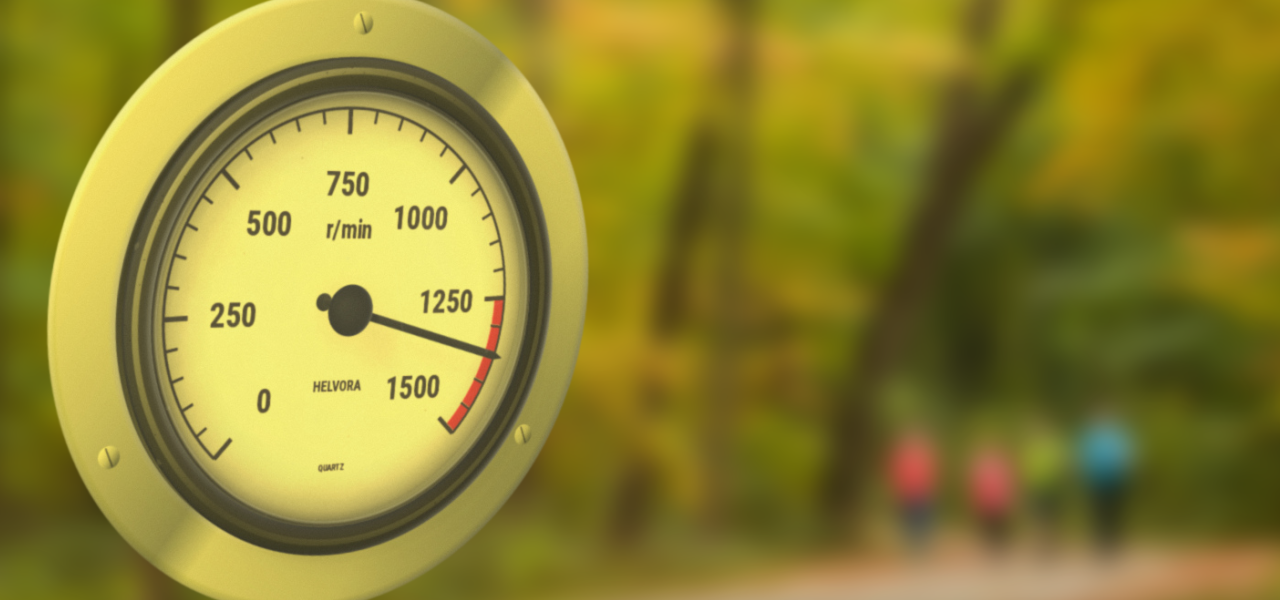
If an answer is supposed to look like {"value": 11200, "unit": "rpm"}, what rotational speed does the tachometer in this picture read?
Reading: {"value": 1350, "unit": "rpm"}
